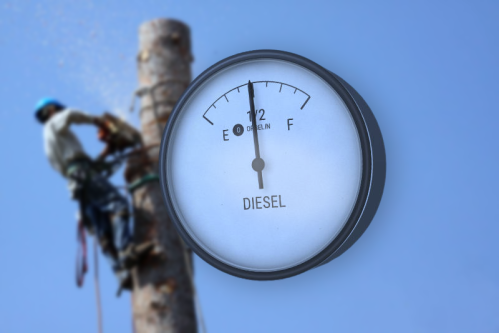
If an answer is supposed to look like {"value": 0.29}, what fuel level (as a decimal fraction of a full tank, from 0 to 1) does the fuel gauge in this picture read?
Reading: {"value": 0.5}
